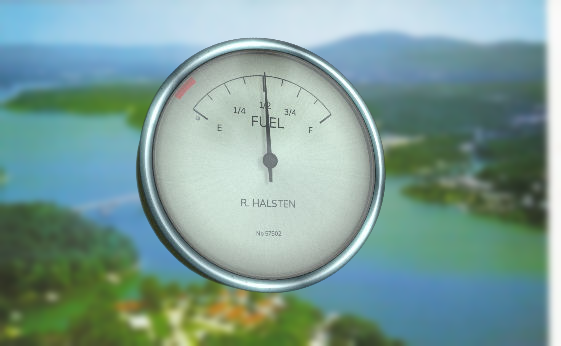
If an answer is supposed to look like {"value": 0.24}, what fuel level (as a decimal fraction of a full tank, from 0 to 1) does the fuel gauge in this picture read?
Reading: {"value": 0.5}
